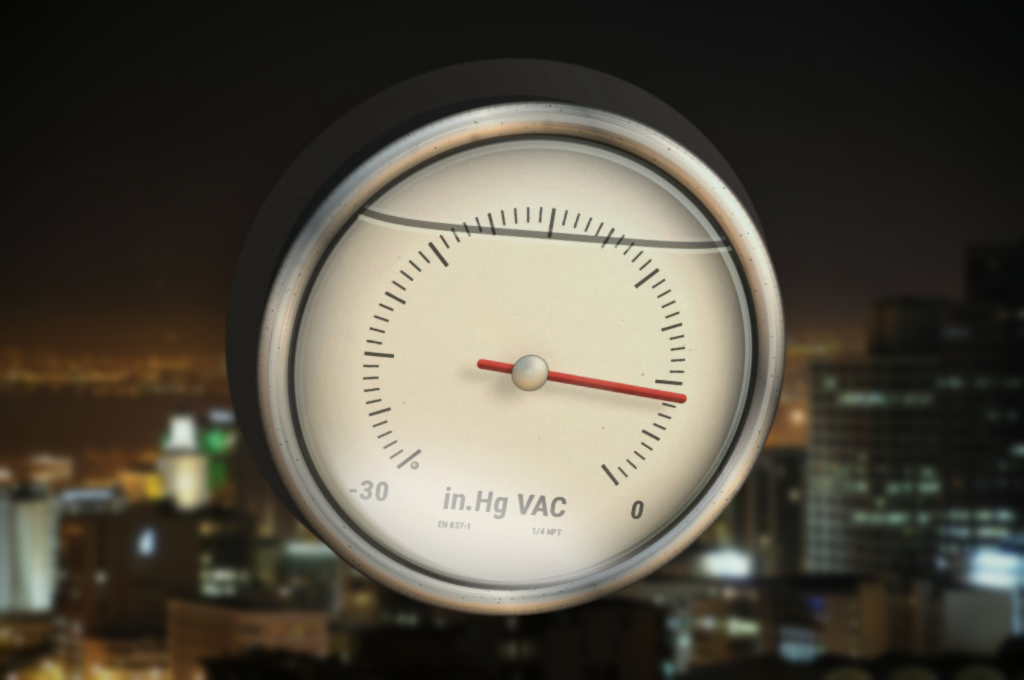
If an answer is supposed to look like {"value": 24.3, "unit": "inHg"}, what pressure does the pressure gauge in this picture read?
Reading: {"value": -4.5, "unit": "inHg"}
